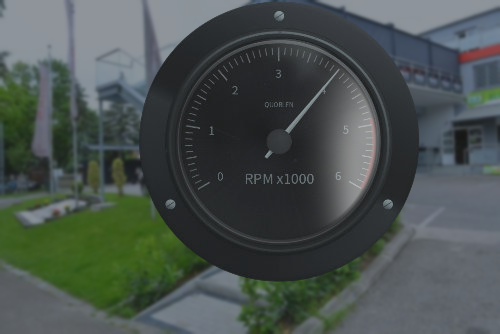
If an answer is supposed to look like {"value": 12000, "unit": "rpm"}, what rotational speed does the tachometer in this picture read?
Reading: {"value": 4000, "unit": "rpm"}
